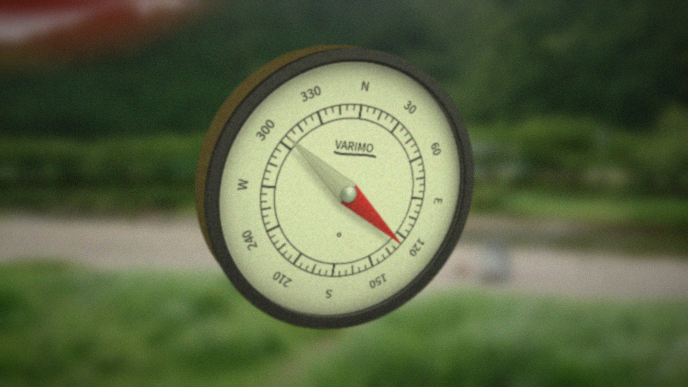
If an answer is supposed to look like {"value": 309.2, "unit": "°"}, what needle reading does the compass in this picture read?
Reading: {"value": 125, "unit": "°"}
